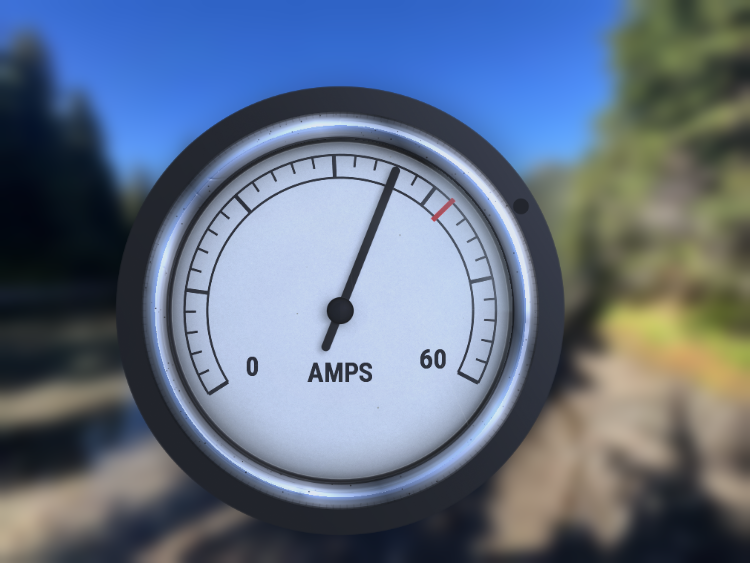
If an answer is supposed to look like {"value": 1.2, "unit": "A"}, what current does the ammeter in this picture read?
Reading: {"value": 36, "unit": "A"}
